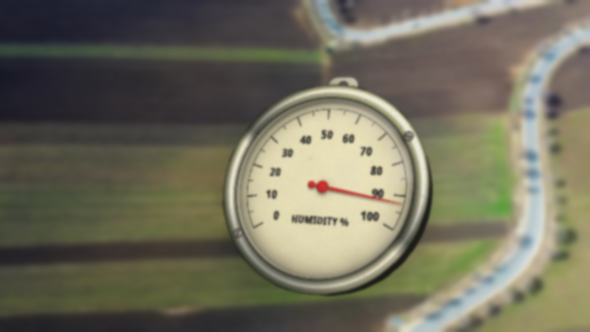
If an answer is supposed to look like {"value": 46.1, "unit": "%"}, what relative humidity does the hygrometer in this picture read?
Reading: {"value": 92.5, "unit": "%"}
